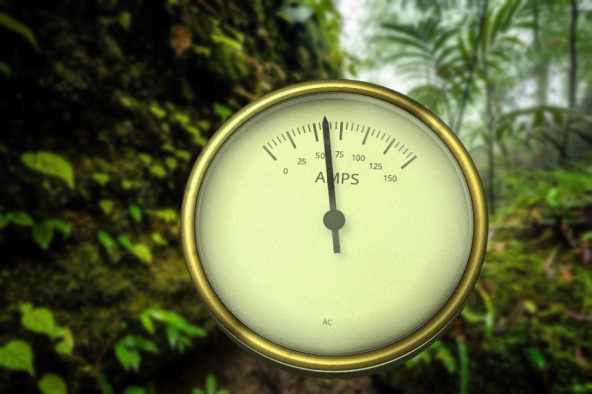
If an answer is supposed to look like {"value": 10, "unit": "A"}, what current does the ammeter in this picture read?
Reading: {"value": 60, "unit": "A"}
